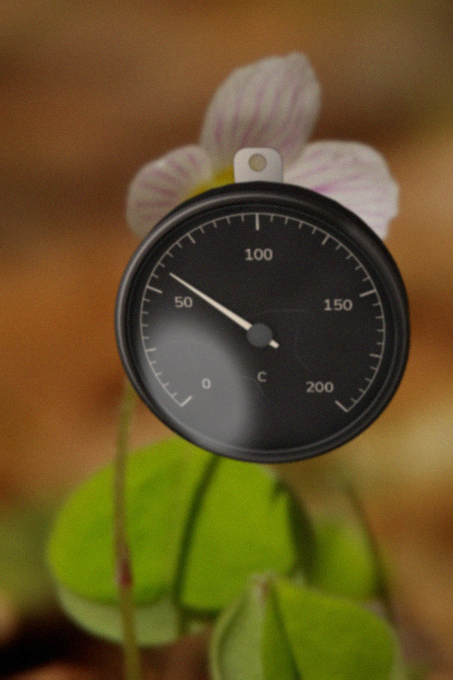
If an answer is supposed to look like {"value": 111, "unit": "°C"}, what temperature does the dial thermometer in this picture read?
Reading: {"value": 60, "unit": "°C"}
